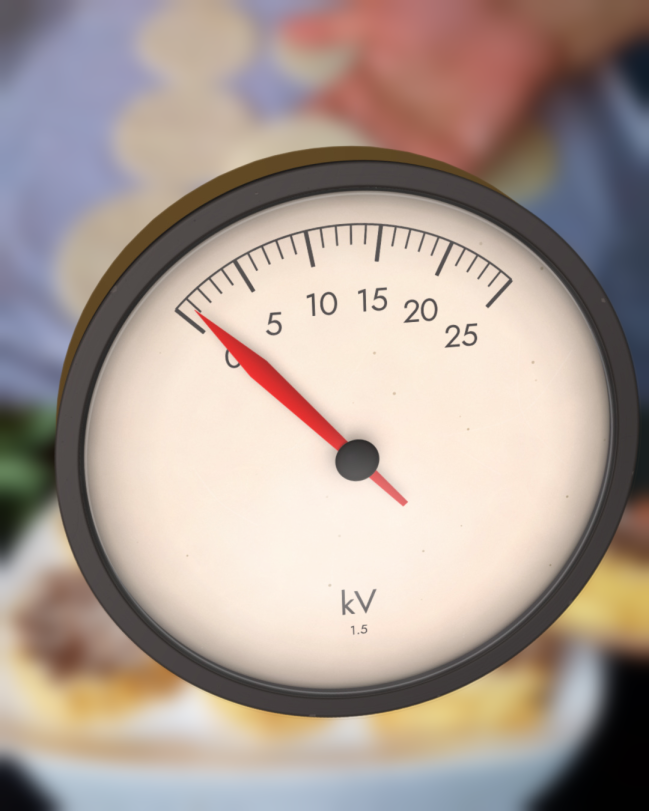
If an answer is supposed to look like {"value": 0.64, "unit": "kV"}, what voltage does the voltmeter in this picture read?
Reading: {"value": 1, "unit": "kV"}
